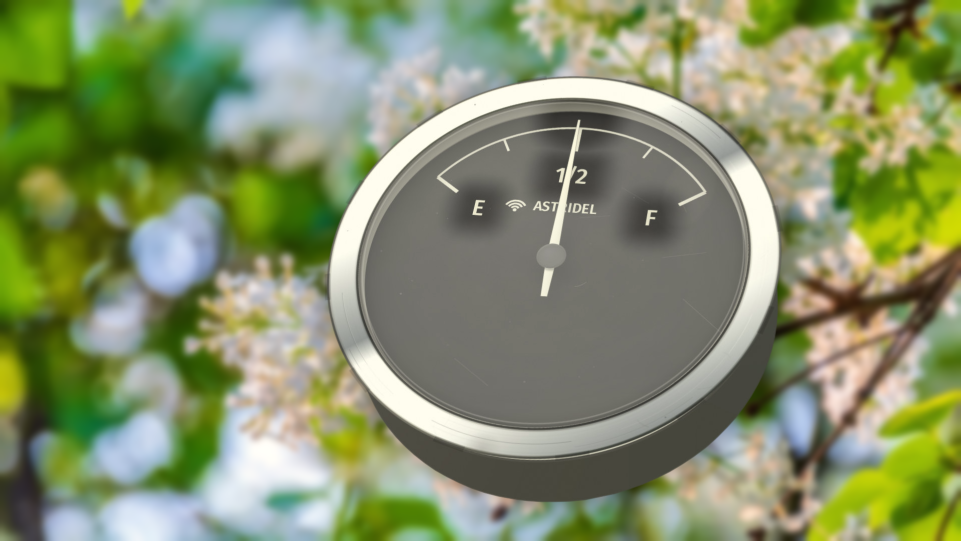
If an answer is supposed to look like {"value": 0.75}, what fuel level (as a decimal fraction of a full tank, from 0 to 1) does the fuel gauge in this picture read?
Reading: {"value": 0.5}
